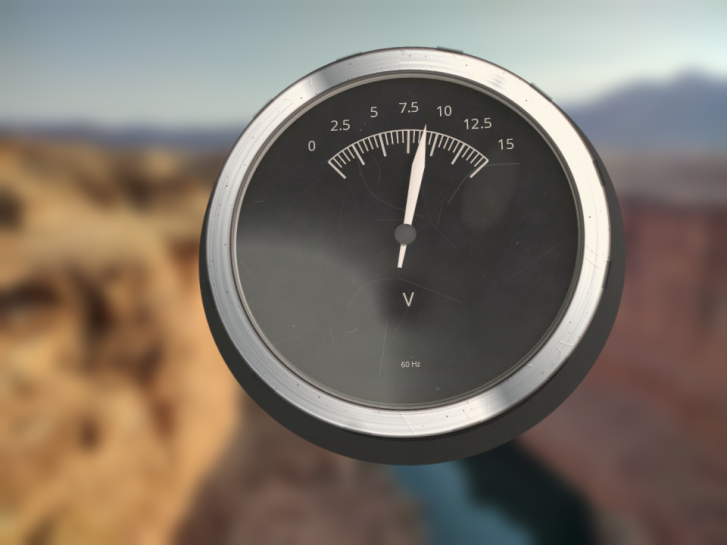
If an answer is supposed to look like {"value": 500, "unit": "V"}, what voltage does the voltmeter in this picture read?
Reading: {"value": 9, "unit": "V"}
